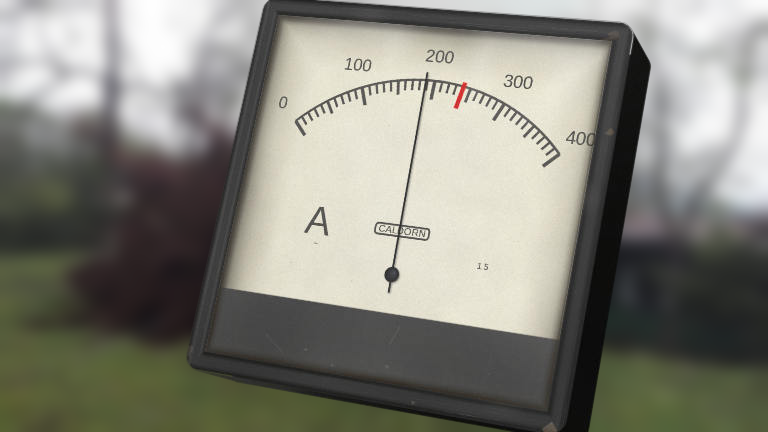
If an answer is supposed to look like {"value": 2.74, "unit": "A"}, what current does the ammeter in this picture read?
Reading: {"value": 190, "unit": "A"}
